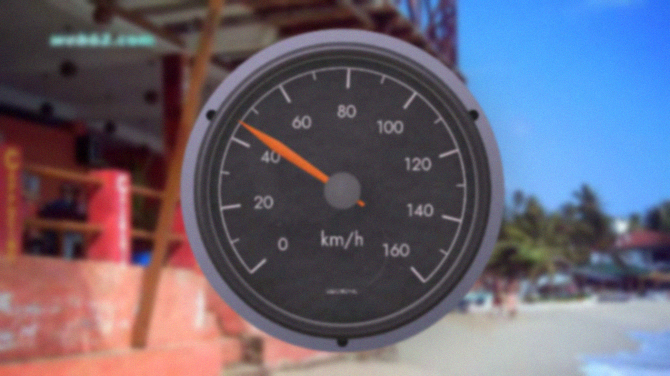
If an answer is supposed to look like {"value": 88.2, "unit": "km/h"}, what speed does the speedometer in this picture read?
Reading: {"value": 45, "unit": "km/h"}
